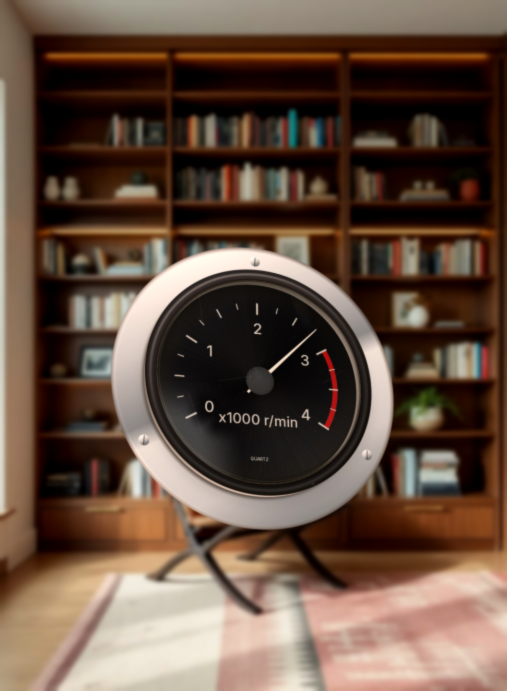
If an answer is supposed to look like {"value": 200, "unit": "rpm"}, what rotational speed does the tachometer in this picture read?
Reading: {"value": 2750, "unit": "rpm"}
